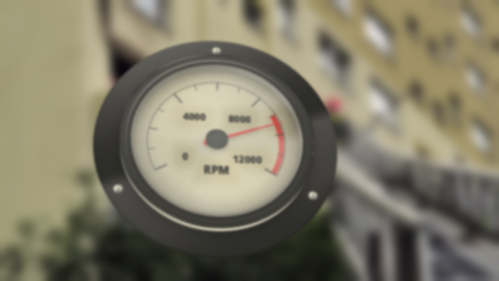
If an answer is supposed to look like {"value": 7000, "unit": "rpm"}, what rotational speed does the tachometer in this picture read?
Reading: {"value": 9500, "unit": "rpm"}
